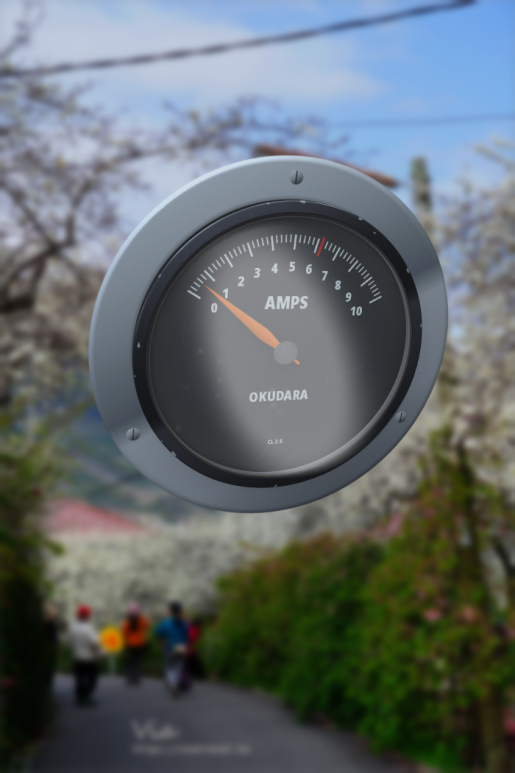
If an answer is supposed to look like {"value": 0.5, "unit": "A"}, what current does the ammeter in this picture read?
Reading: {"value": 0.6, "unit": "A"}
